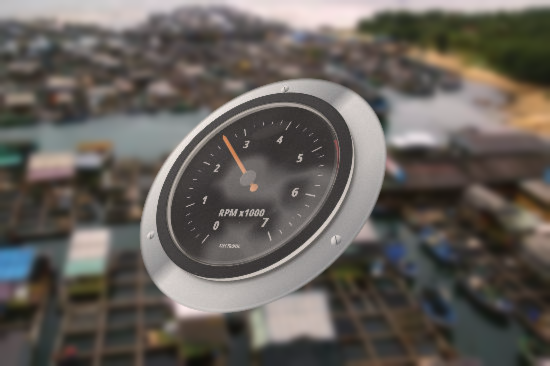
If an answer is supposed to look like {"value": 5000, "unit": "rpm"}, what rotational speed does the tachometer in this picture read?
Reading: {"value": 2600, "unit": "rpm"}
